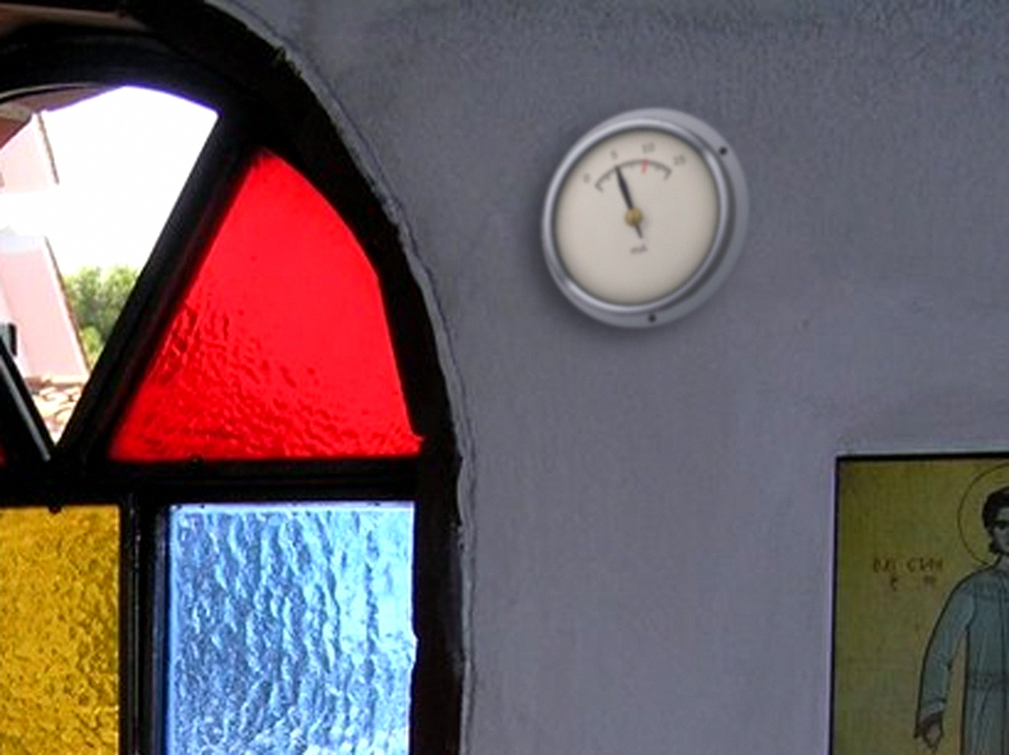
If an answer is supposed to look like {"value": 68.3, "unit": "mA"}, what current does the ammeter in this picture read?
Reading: {"value": 5, "unit": "mA"}
